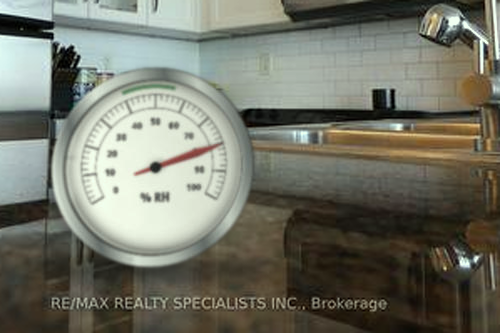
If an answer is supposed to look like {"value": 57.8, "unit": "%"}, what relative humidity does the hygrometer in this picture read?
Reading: {"value": 80, "unit": "%"}
